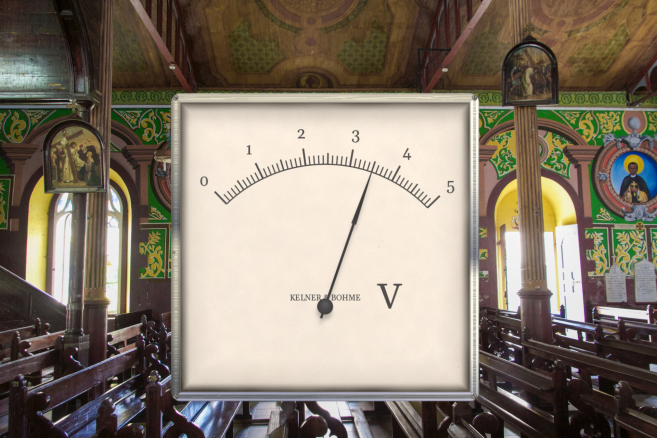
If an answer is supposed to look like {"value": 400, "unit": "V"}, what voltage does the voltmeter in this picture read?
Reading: {"value": 3.5, "unit": "V"}
